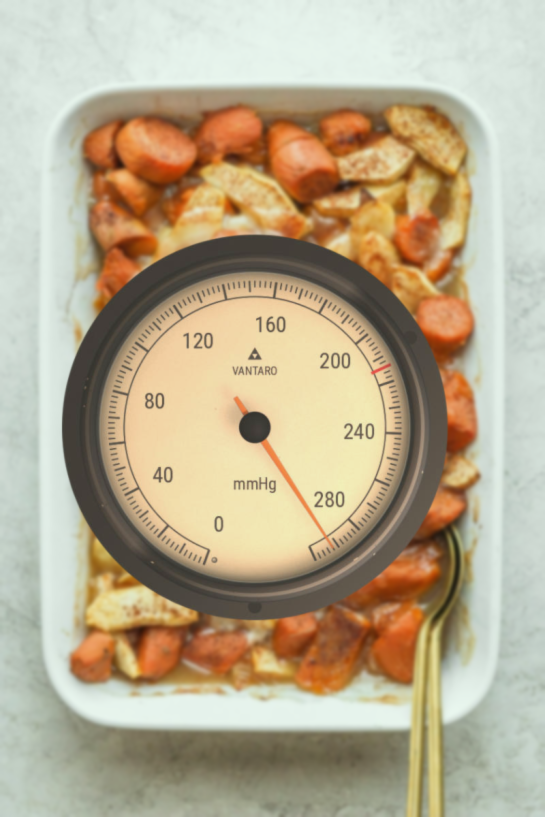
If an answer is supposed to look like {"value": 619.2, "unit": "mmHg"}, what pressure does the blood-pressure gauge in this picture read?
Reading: {"value": 292, "unit": "mmHg"}
